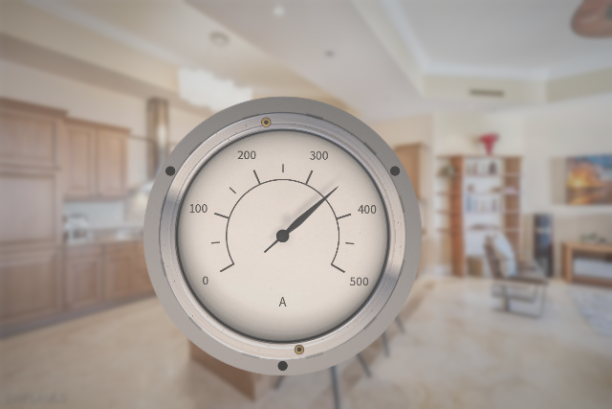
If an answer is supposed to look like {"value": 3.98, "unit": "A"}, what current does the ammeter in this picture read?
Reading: {"value": 350, "unit": "A"}
